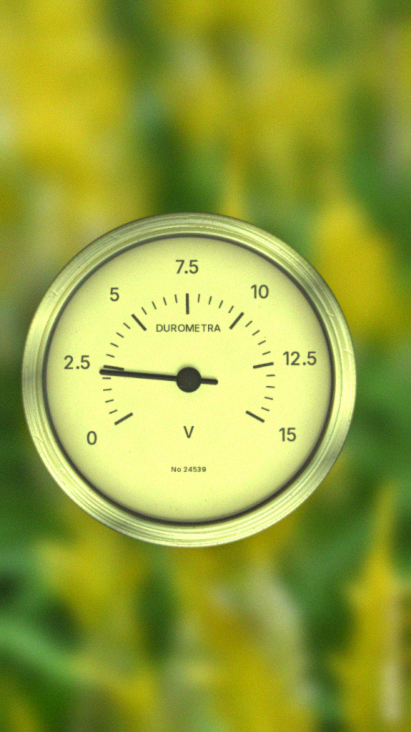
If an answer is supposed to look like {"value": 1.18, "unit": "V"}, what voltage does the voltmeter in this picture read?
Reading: {"value": 2.25, "unit": "V"}
